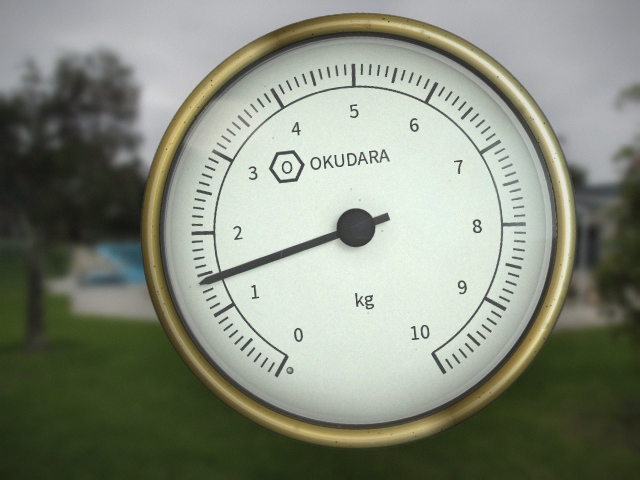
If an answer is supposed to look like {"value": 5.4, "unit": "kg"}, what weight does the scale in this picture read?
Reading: {"value": 1.4, "unit": "kg"}
